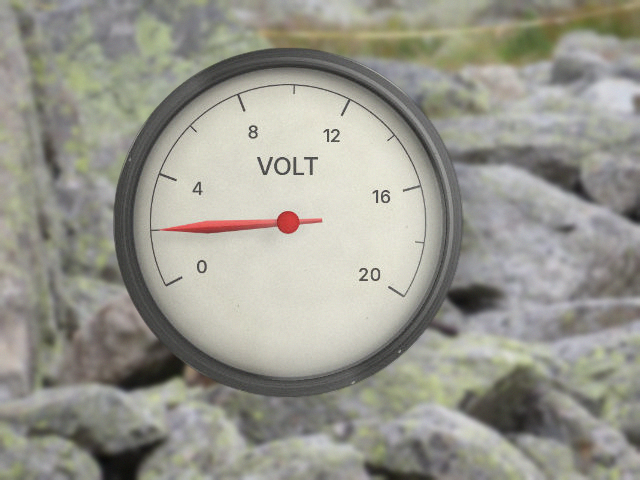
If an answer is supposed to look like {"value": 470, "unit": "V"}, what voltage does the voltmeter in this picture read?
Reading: {"value": 2, "unit": "V"}
